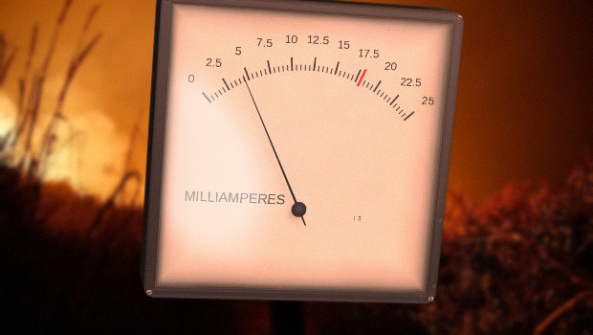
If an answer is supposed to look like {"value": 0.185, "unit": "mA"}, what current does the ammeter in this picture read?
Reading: {"value": 4.5, "unit": "mA"}
